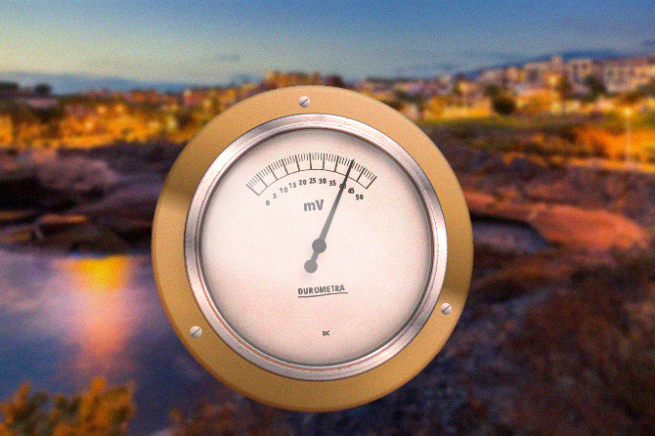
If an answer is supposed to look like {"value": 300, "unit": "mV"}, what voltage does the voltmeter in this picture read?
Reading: {"value": 40, "unit": "mV"}
